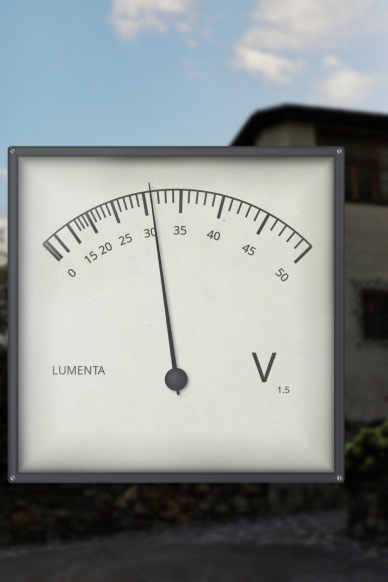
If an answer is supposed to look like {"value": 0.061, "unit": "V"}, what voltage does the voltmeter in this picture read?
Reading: {"value": 31, "unit": "V"}
